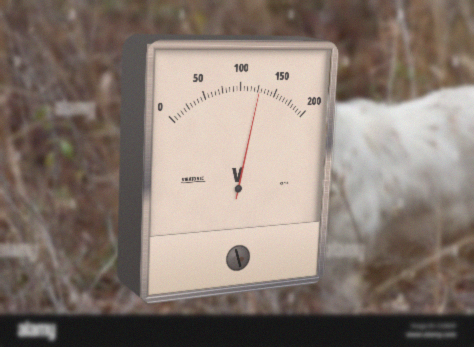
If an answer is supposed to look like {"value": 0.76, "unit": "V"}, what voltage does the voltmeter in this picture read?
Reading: {"value": 125, "unit": "V"}
